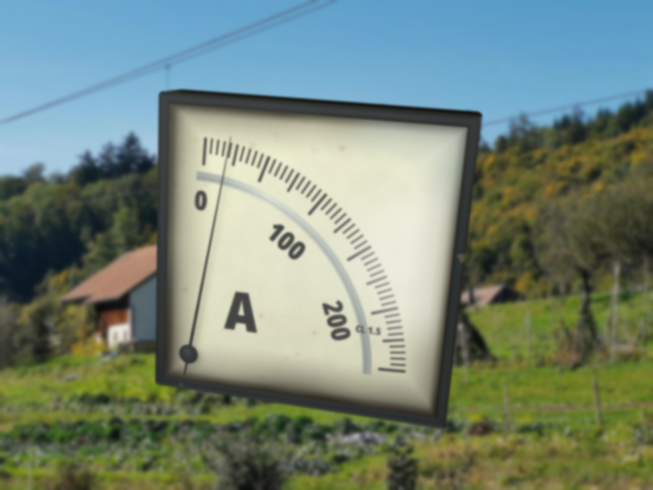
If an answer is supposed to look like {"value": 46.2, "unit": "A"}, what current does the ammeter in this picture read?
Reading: {"value": 20, "unit": "A"}
